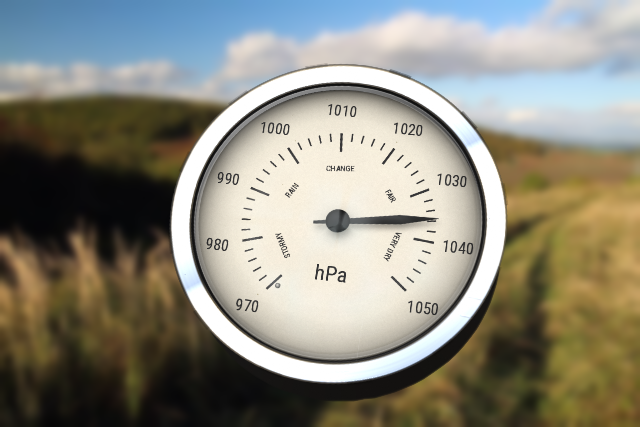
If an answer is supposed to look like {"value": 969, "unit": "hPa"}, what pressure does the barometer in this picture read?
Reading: {"value": 1036, "unit": "hPa"}
